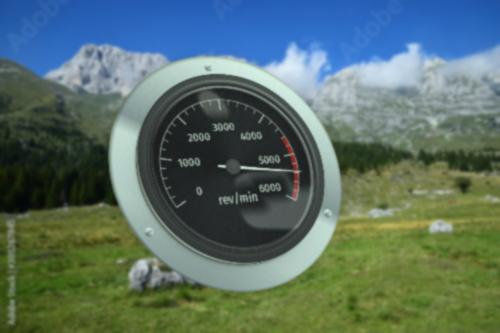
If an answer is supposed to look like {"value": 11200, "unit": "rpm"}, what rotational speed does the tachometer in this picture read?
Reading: {"value": 5400, "unit": "rpm"}
